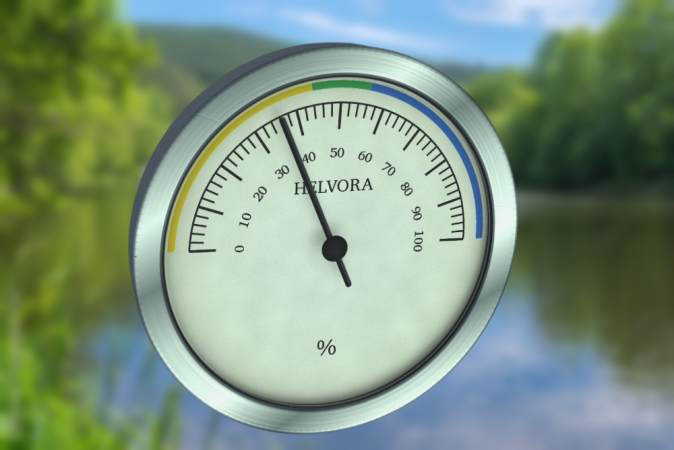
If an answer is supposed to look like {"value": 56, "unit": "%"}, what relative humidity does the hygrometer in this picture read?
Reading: {"value": 36, "unit": "%"}
